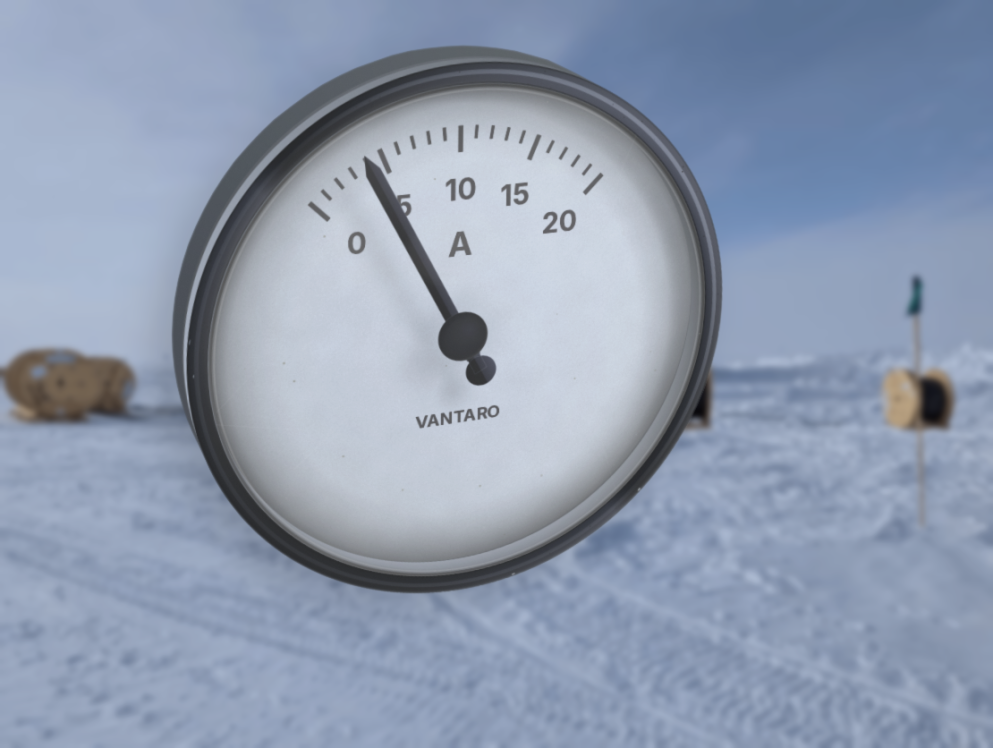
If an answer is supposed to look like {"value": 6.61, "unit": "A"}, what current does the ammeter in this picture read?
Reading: {"value": 4, "unit": "A"}
